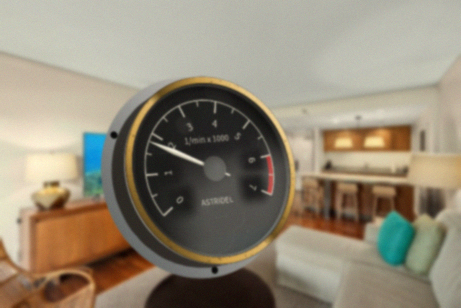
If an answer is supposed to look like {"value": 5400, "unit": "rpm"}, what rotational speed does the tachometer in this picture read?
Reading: {"value": 1750, "unit": "rpm"}
